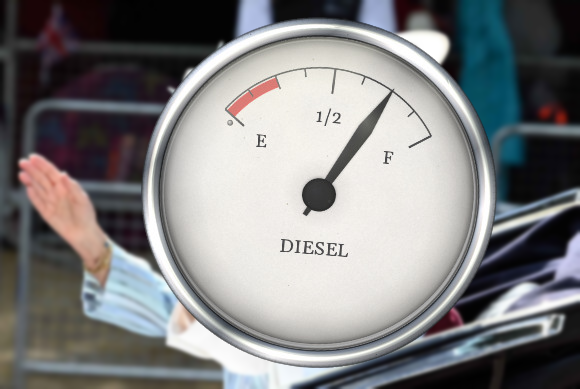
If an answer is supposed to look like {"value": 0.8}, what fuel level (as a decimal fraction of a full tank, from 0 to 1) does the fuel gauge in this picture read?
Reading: {"value": 0.75}
